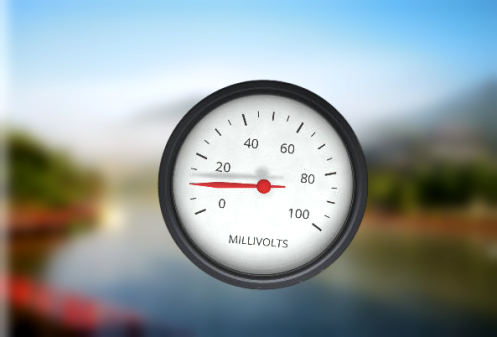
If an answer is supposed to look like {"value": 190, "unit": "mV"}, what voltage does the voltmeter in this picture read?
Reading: {"value": 10, "unit": "mV"}
